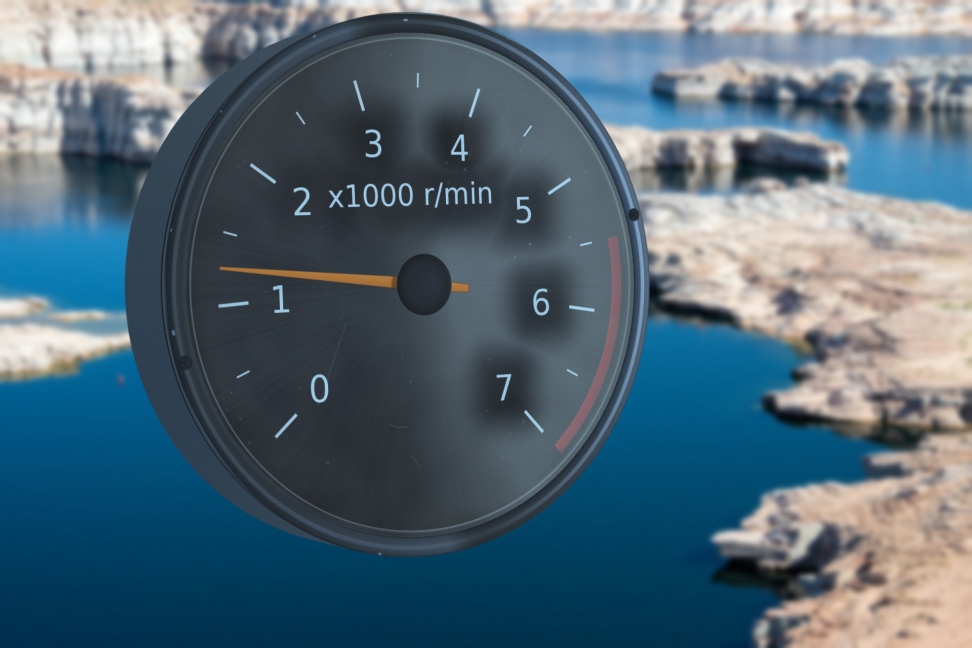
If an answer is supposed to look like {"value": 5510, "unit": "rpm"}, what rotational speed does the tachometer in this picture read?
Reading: {"value": 1250, "unit": "rpm"}
